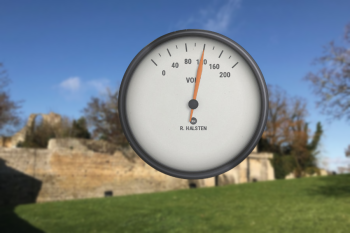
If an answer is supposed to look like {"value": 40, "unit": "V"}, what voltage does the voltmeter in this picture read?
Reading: {"value": 120, "unit": "V"}
